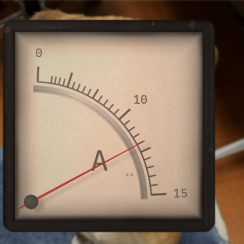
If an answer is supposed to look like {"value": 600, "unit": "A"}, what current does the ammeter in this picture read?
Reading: {"value": 12, "unit": "A"}
